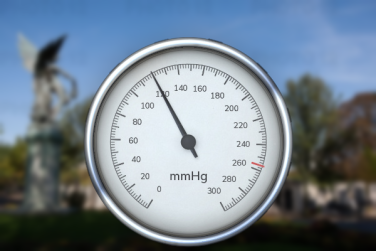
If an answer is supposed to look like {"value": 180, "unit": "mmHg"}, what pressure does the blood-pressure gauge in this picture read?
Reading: {"value": 120, "unit": "mmHg"}
